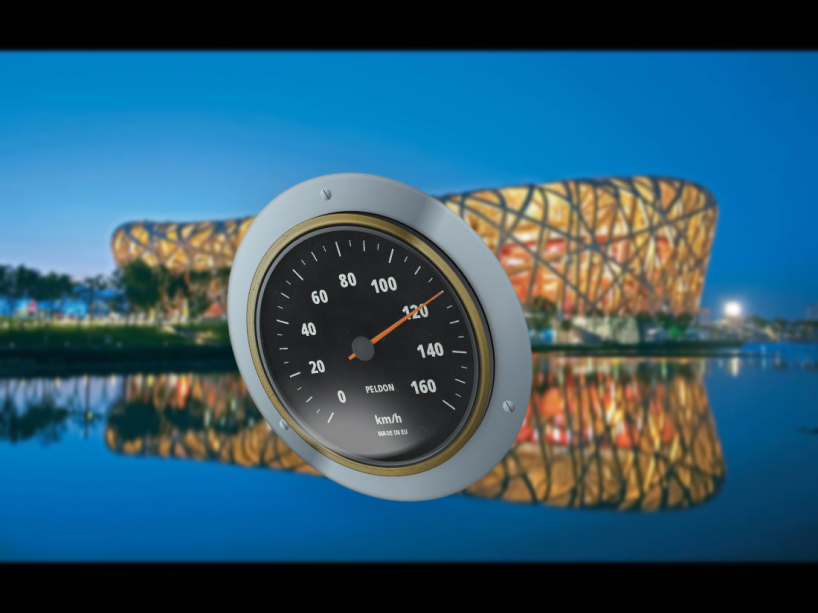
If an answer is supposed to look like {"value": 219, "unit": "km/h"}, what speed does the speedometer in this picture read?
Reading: {"value": 120, "unit": "km/h"}
